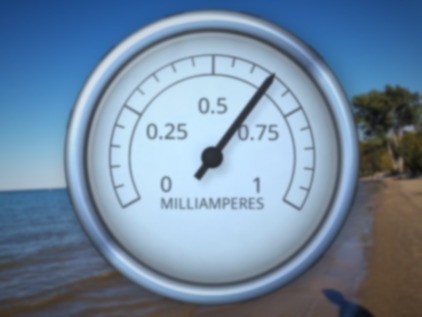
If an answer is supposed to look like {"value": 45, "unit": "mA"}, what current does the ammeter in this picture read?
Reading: {"value": 0.65, "unit": "mA"}
